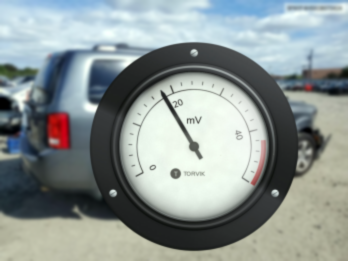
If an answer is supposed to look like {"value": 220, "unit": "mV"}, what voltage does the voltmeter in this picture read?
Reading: {"value": 18, "unit": "mV"}
